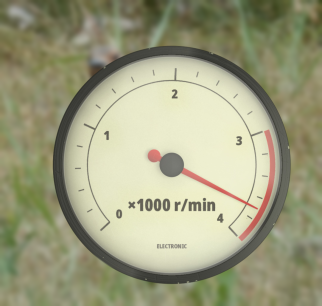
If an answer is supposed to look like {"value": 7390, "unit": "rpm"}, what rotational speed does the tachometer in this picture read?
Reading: {"value": 3700, "unit": "rpm"}
